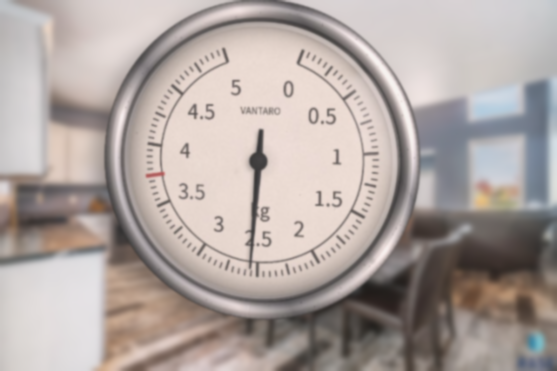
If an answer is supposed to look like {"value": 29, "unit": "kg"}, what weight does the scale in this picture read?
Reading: {"value": 2.55, "unit": "kg"}
